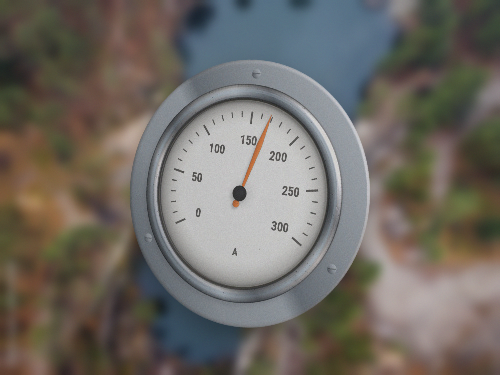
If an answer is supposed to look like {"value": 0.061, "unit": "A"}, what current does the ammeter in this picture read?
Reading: {"value": 170, "unit": "A"}
